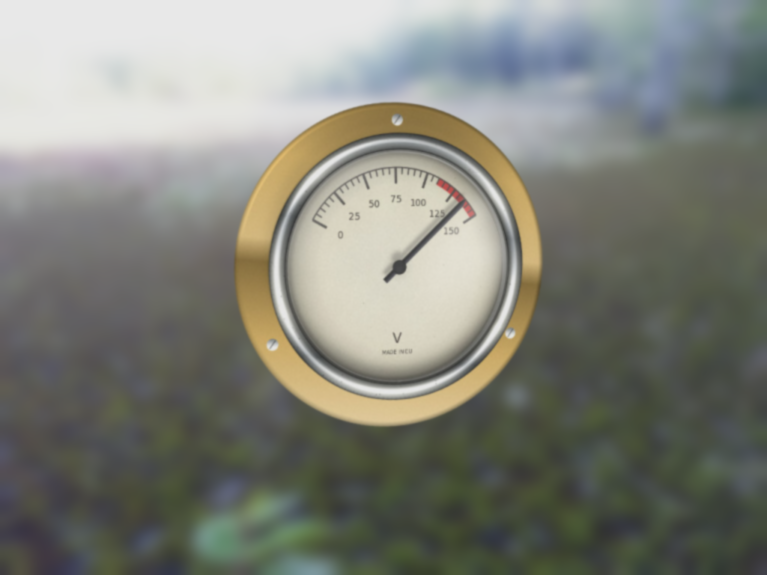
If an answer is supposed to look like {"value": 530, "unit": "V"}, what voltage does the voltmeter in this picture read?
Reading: {"value": 135, "unit": "V"}
